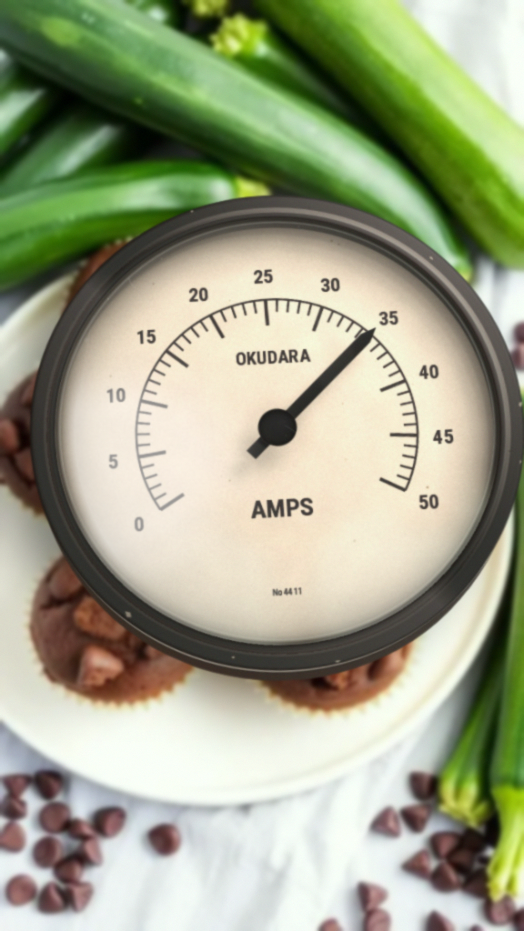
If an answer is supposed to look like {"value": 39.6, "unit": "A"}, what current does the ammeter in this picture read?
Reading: {"value": 35, "unit": "A"}
